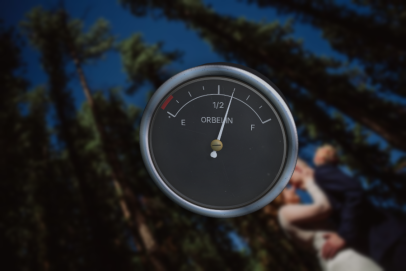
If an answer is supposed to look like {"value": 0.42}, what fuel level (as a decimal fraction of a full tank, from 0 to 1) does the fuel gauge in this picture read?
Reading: {"value": 0.625}
